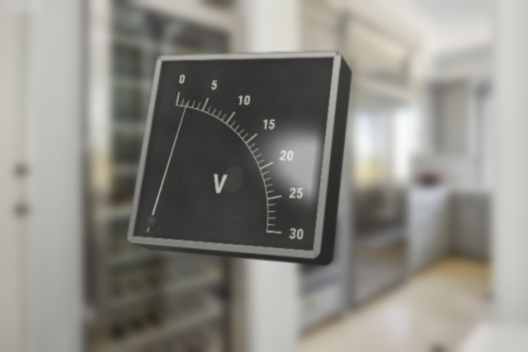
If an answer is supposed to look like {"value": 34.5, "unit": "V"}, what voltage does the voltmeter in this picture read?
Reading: {"value": 2, "unit": "V"}
